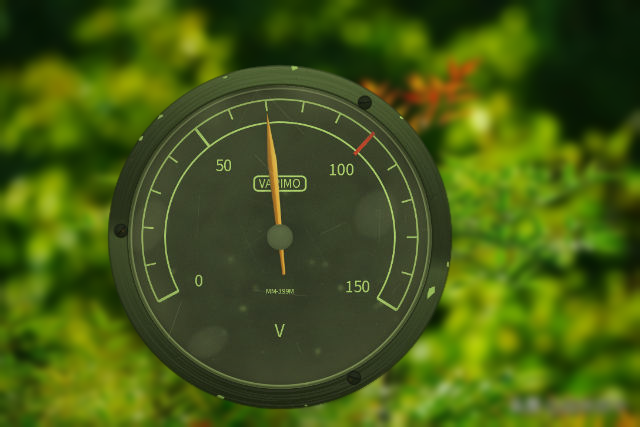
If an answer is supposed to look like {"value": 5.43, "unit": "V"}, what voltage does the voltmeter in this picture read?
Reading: {"value": 70, "unit": "V"}
